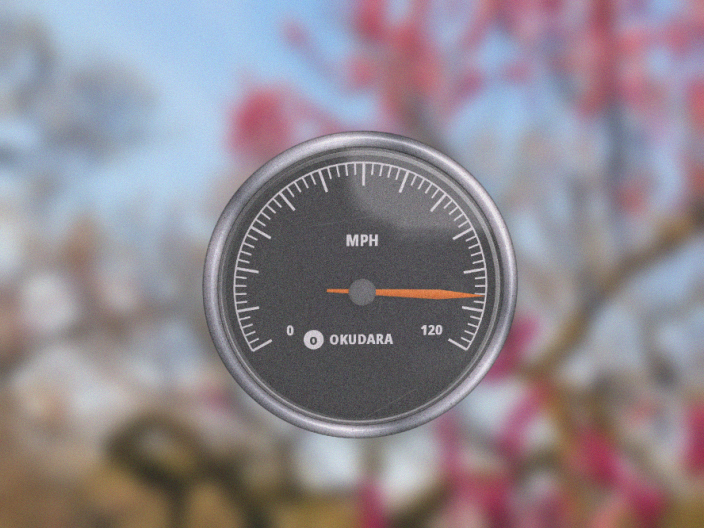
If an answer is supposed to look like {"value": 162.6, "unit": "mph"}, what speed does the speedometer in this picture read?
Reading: {"value": 106, "unit": "mph"}
